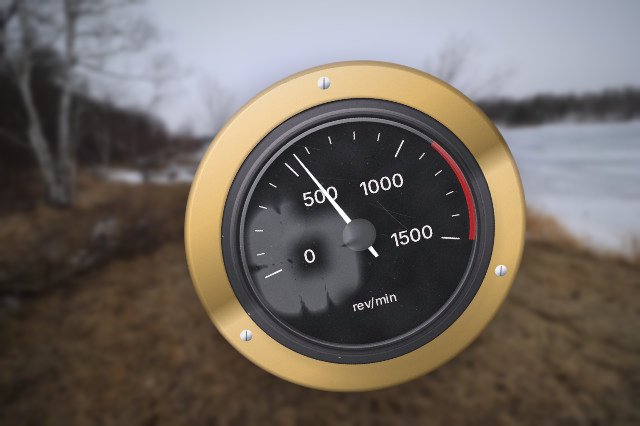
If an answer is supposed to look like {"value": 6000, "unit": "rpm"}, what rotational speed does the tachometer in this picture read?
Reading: {"value": 550, "unit": "rpm"}
